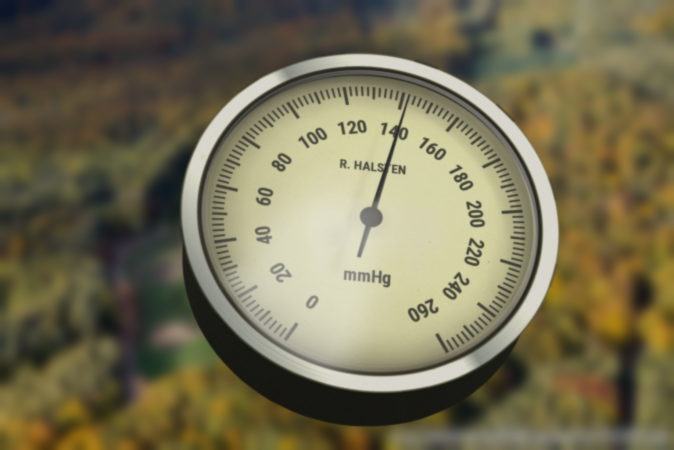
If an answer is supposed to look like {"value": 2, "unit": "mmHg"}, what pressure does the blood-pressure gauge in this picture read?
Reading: {"value": 142, "unit": "mmHg"}
